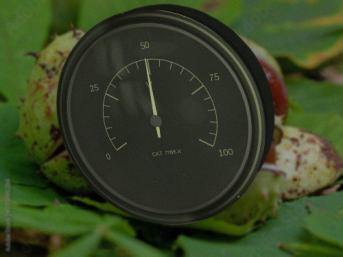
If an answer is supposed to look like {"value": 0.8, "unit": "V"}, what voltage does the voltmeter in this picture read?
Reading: {"value": 50, "unit": "V"}
